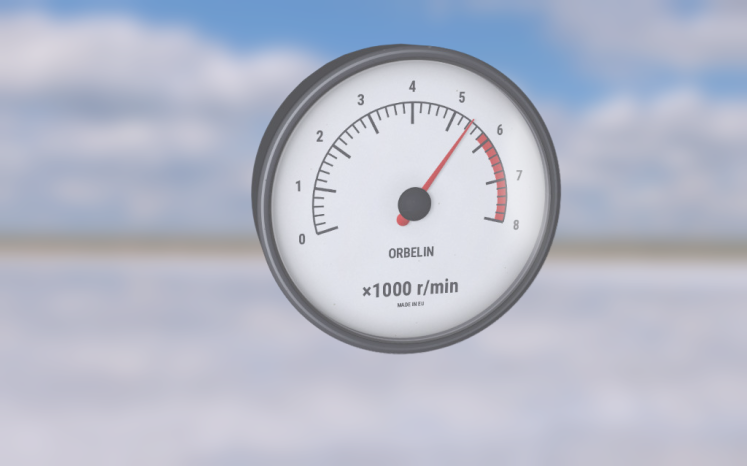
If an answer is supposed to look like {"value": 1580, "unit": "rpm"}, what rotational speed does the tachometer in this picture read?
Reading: {"value": 5400, "unit": "rpm"}
